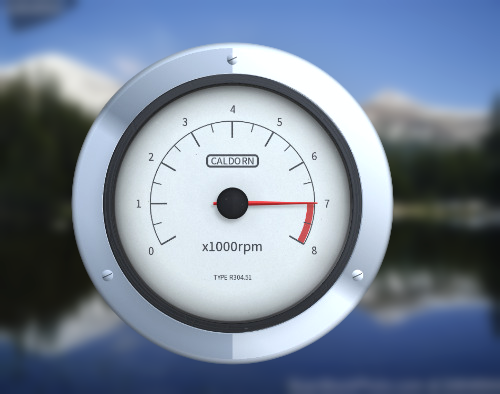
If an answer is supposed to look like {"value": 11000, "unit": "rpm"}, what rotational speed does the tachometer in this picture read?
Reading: {"value": 7000, "unit": "rpm"}
